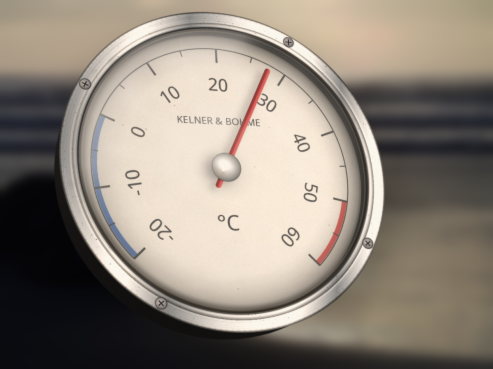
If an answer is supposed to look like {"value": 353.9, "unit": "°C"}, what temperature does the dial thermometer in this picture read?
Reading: {"value": 27.5, "unit": "°C"}
